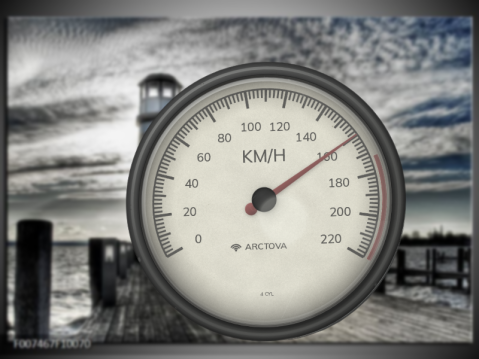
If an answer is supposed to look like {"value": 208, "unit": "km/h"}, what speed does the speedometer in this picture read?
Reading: {"value": 160, "unit": "km/h"}
